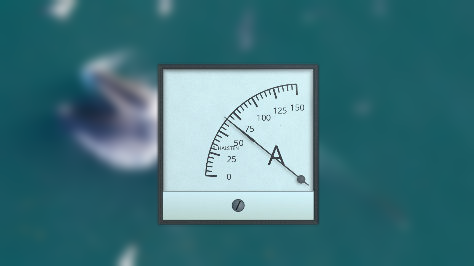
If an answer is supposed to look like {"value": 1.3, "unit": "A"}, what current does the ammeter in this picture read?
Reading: {"value": 65, "unit": "A"}
